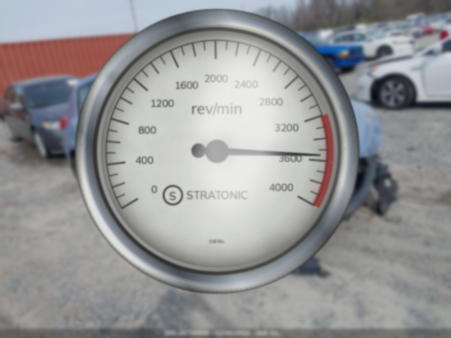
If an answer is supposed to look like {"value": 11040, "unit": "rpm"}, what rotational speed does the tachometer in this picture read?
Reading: {"value": 3550, "unit": "rpm"}
